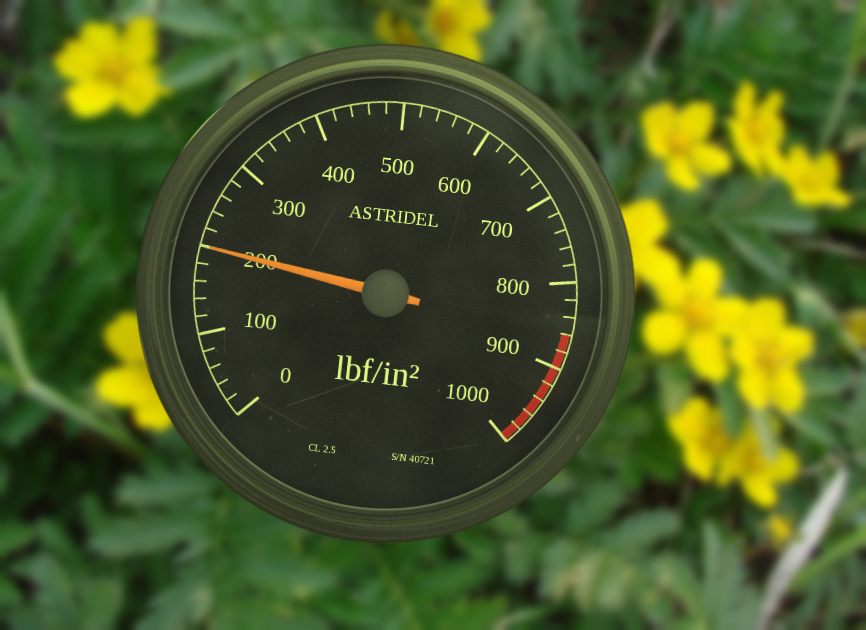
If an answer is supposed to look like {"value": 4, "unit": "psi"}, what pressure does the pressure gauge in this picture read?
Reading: {"value": 200, "unit": "psi"}
